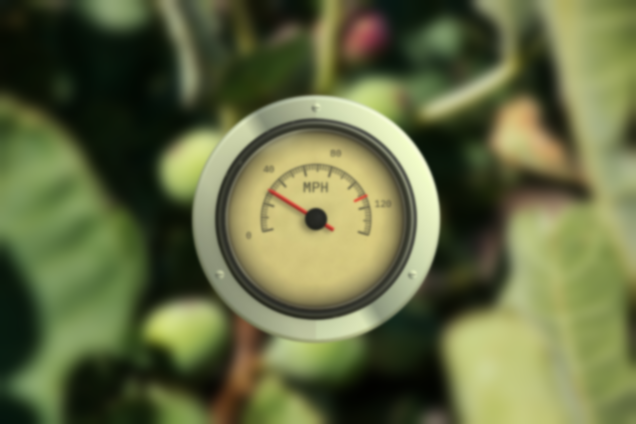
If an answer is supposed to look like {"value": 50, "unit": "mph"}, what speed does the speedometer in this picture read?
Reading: {"value": 30, "unit": "mph"}
